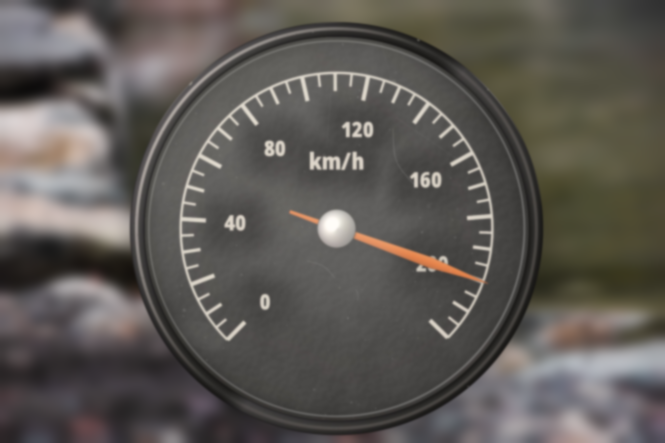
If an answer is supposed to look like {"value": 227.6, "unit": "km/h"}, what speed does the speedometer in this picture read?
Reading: {"value": 200, "unit": "km/h"}
